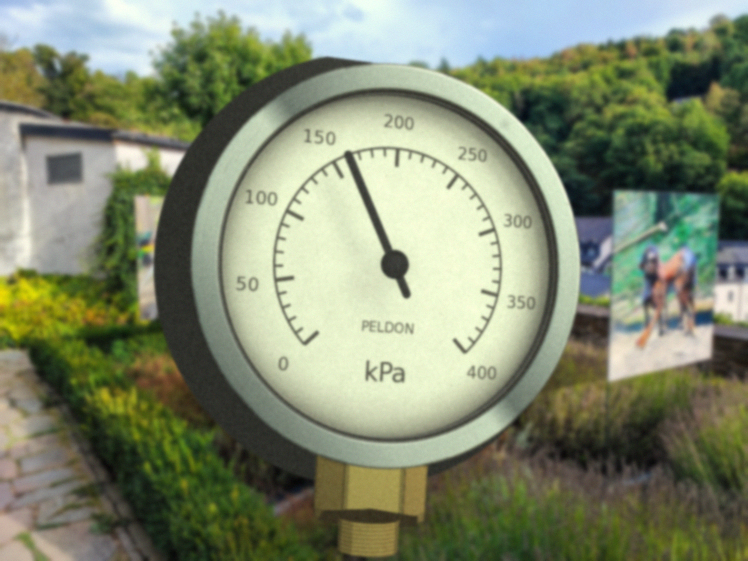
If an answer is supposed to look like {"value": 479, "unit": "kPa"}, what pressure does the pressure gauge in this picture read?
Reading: {"value": 160, "unit": "kPa"}
